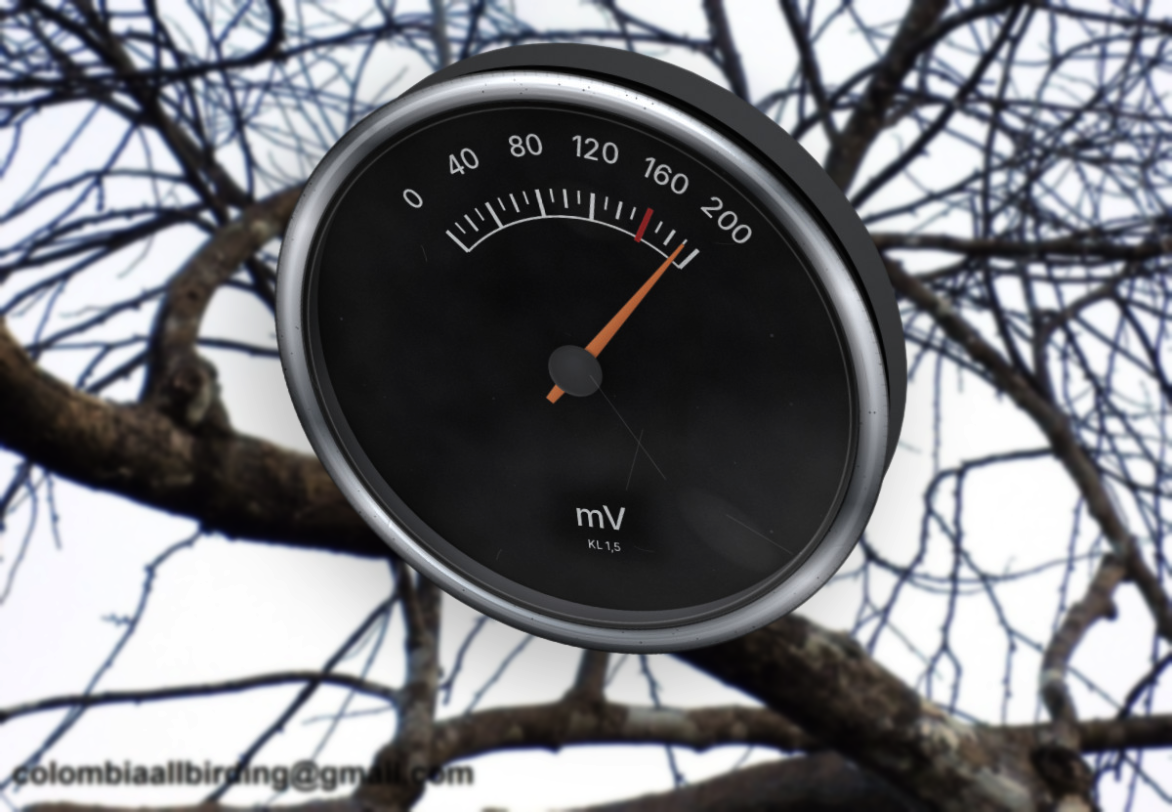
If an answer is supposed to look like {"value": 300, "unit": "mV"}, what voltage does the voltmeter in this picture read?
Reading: {"value": 190, "unit": "mV"}
